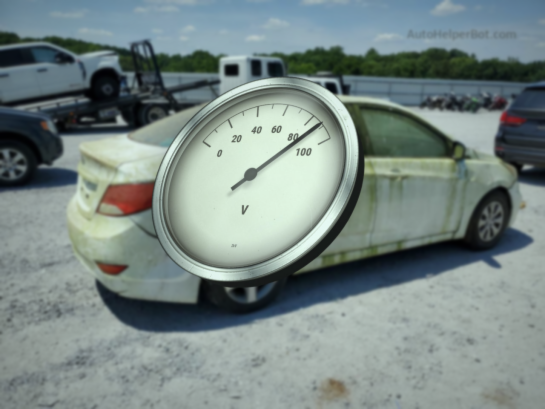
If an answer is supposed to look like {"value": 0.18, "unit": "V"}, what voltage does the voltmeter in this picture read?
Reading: {"value": 90, "unit": "V"}
